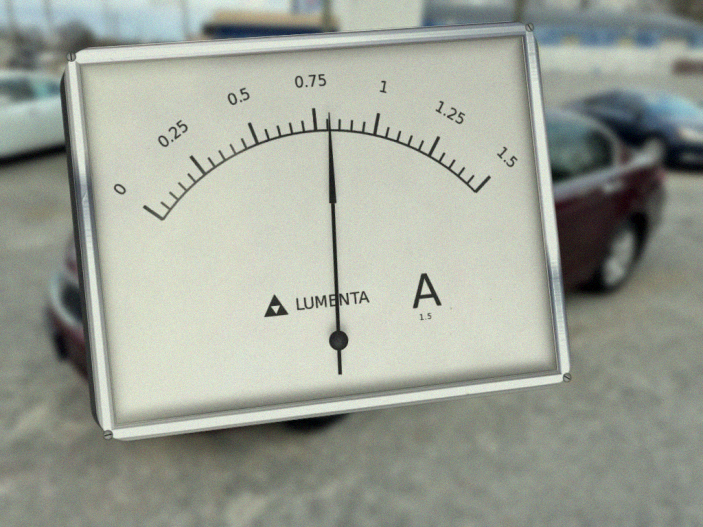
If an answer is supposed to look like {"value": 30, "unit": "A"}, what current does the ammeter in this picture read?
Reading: {"value": 0.8, "unit": "A"}
